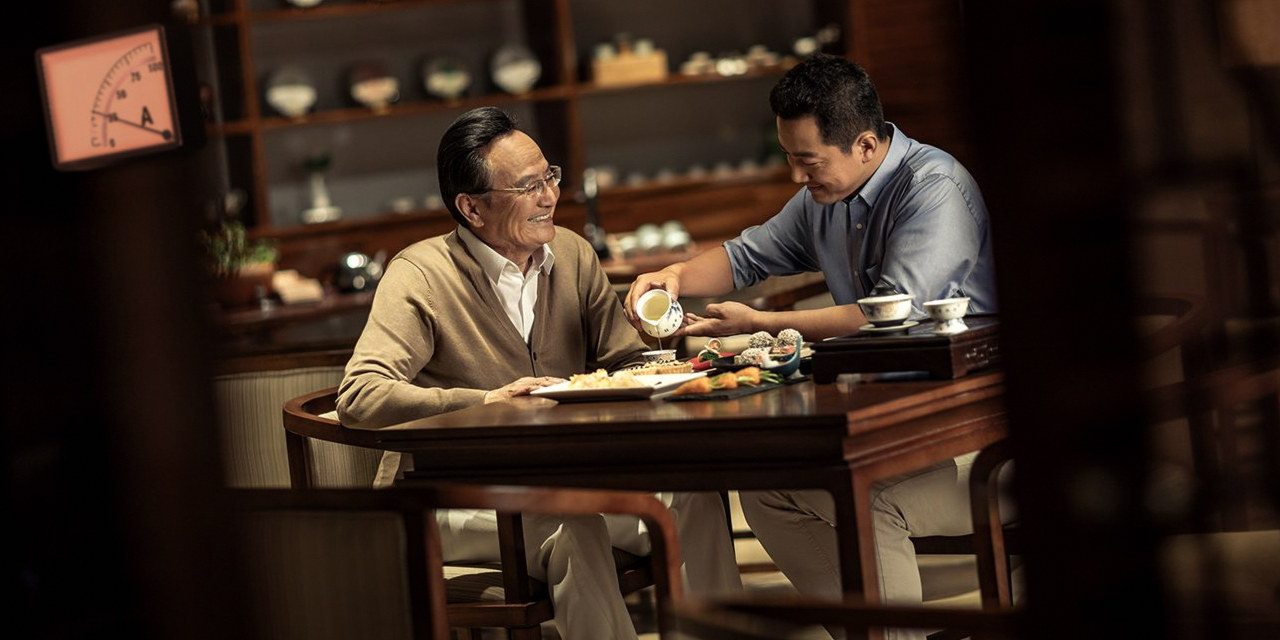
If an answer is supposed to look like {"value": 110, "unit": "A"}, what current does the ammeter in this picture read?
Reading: {"value": 25, "unit": "A"}
